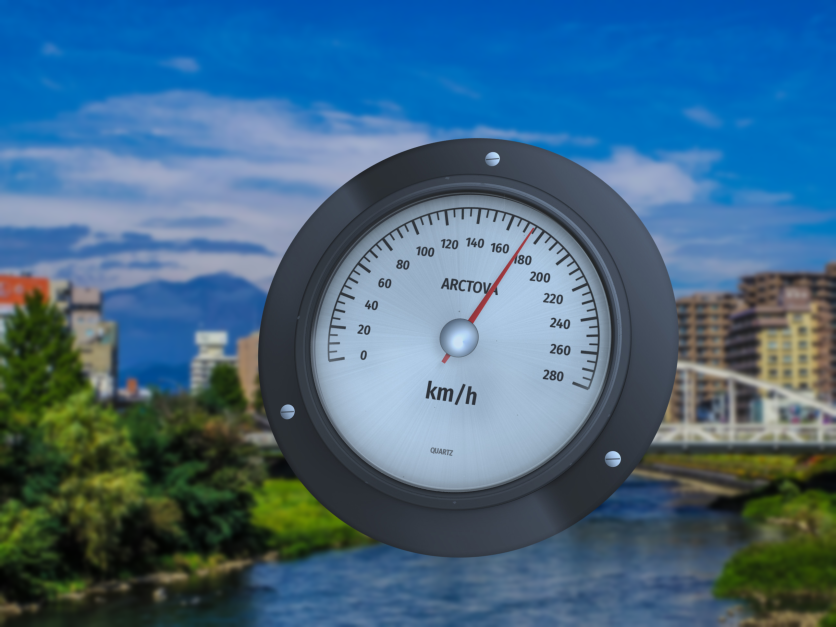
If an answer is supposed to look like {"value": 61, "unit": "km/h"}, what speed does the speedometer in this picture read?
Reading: {"value": 175, "unit": "km/h"}
